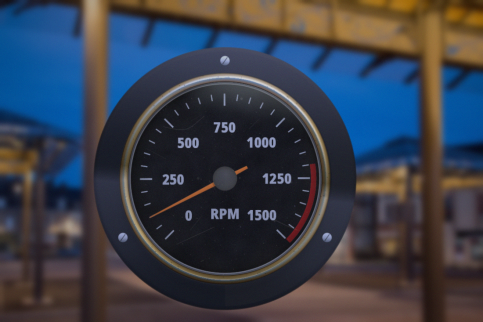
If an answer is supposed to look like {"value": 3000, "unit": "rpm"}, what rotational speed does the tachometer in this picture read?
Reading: {"value": 100, "unit": "rpm"}
